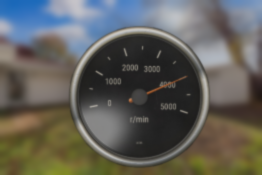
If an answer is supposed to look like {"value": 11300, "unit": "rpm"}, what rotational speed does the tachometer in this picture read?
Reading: {"value": 4000, "unit": "rpm"}
